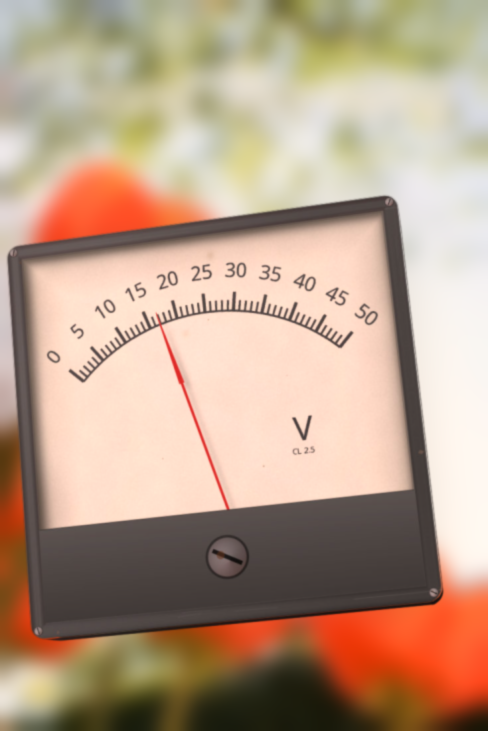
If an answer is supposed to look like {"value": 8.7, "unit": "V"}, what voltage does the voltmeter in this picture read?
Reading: {"value": 17, "unit": "V"}
